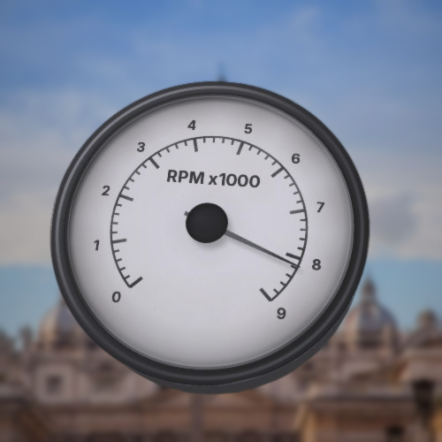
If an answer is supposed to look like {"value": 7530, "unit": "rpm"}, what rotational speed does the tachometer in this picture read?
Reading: {"value": 8200, "unit": "rpm"}
